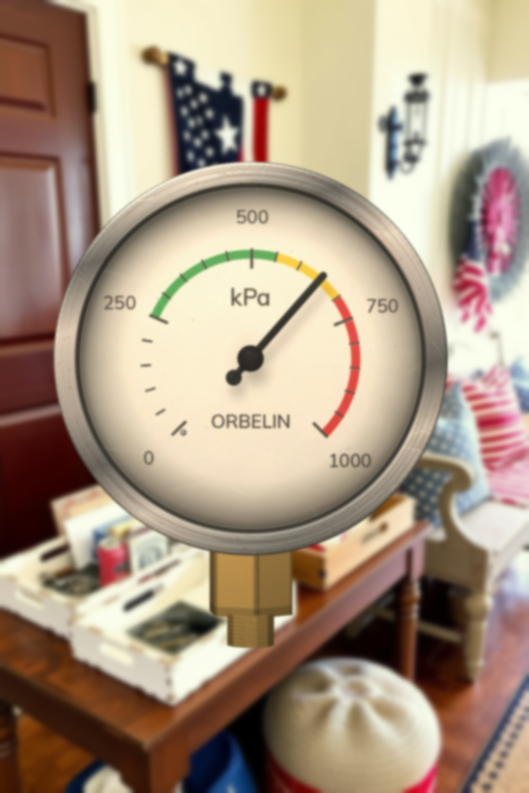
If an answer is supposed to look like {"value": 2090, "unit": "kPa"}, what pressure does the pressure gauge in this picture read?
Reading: {"value": 650, "unit": "kPa"}
